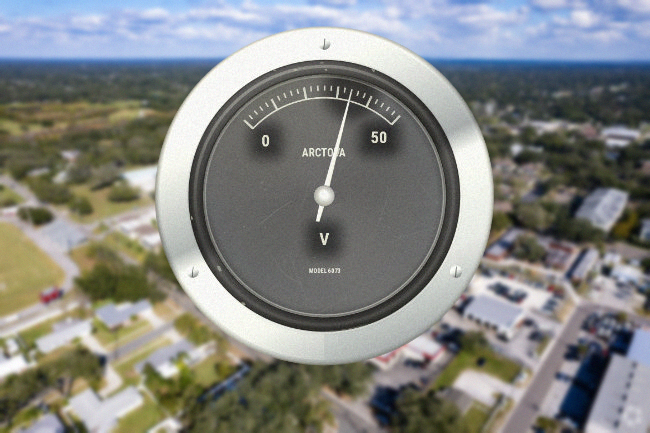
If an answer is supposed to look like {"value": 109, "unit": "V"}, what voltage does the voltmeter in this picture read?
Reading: {"value": 34, "unit": "V"}
